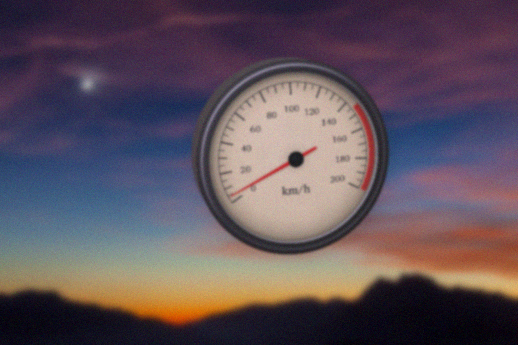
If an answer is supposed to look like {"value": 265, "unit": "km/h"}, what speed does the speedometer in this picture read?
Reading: {"value": 5, "unit": "km/h"}
